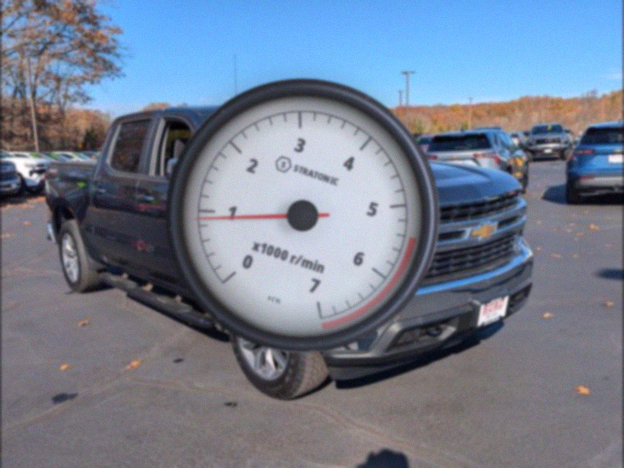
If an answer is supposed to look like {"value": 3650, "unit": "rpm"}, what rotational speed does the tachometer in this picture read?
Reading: {"value": 900, "unit": "rpm"}
